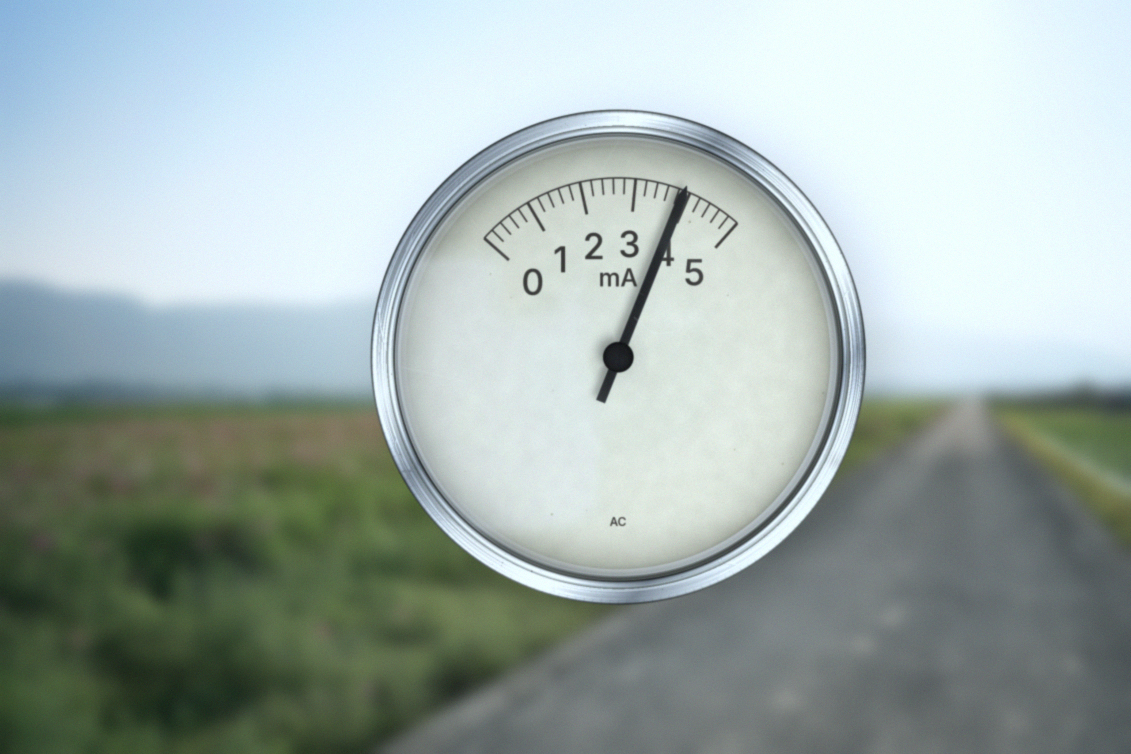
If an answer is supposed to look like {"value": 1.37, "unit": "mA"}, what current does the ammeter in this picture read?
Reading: {"value": 3.9, "unit": "mA"}
